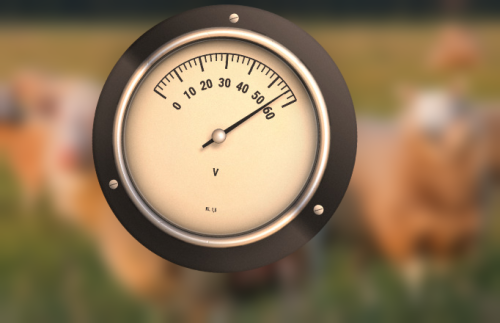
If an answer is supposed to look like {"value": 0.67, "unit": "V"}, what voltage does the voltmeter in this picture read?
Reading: {"value": 56, "unit": "V"}
